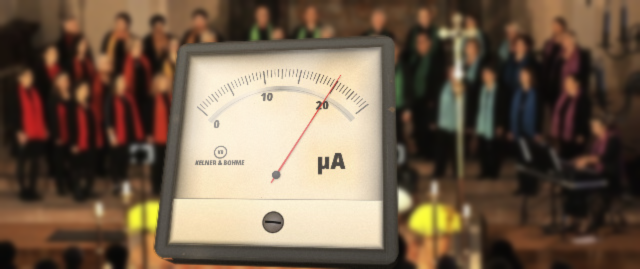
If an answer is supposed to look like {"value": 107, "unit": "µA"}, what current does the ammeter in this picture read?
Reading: {"value": 20, "unit": "µA"}
